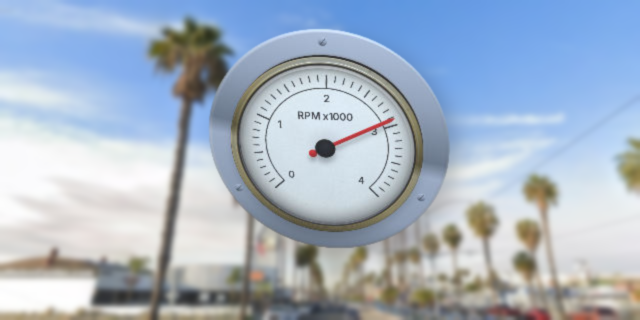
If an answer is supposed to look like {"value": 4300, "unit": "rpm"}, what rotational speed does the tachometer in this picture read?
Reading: {"value": 2900, "unit": "rpm"}
